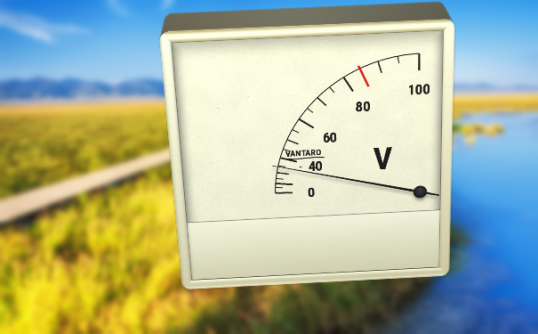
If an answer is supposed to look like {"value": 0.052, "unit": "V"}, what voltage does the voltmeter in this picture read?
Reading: {"value": 35, "unit": "V"}
